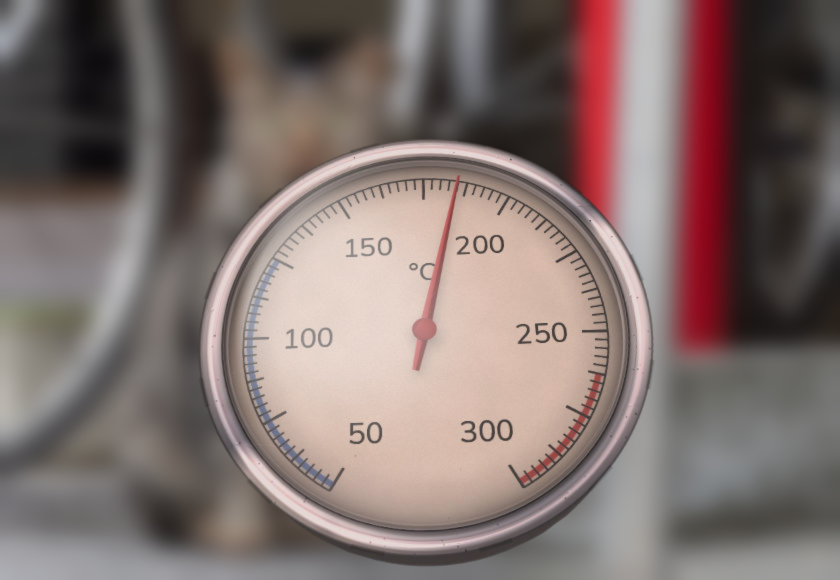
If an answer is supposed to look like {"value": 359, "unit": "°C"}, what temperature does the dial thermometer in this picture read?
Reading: {"value": 185, "unit": "°C"}
